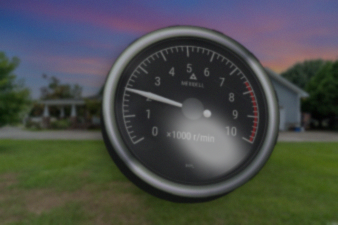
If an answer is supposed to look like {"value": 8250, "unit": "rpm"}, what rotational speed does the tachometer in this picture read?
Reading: {"value": 2000, "unit": "rpm"}
